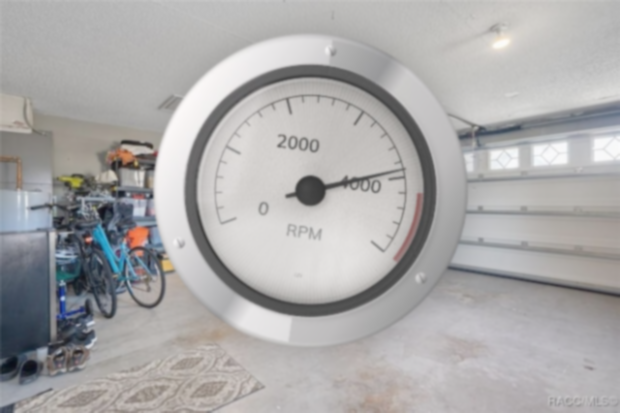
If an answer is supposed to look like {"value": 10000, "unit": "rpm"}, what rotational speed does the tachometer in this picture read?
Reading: {"value": 3900, "unit": "rpm"}
